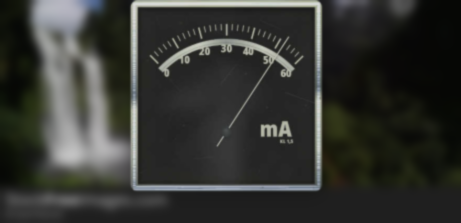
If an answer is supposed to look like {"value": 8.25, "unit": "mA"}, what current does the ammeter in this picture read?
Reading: {"value": 52, "unit": "mA"}
